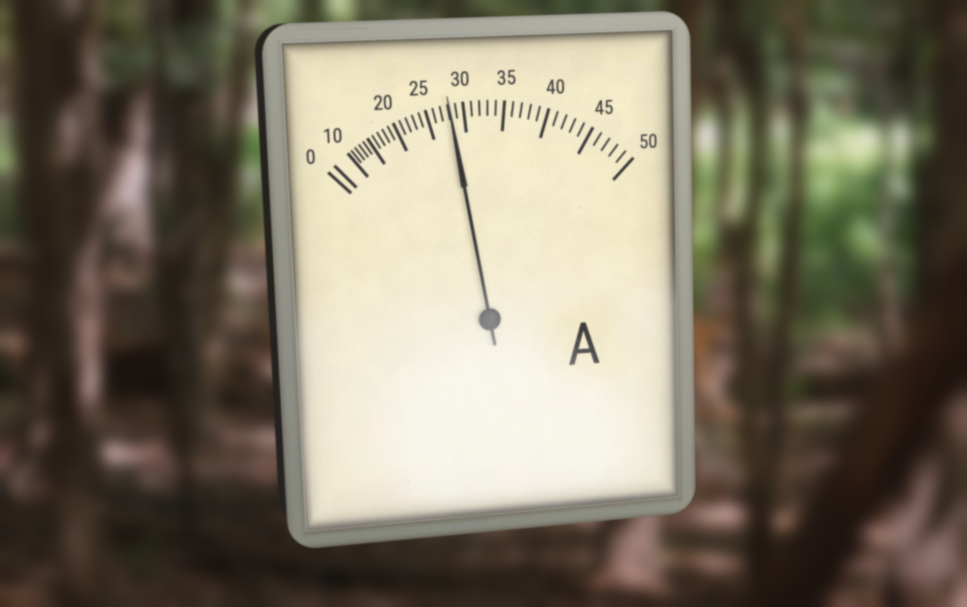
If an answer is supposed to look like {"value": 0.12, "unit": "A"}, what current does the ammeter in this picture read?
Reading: {"value": 28, "unit": "A"}
